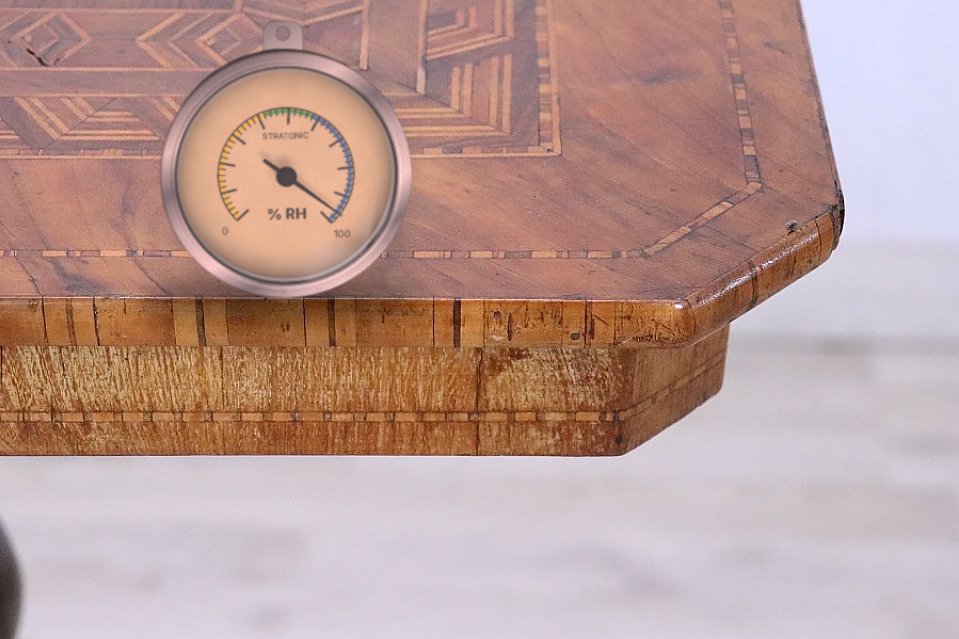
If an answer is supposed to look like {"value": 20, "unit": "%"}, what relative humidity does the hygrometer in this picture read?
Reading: {"value": 96, "unit": "%"}
